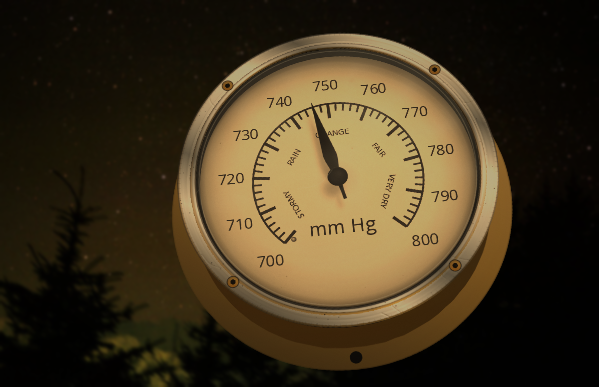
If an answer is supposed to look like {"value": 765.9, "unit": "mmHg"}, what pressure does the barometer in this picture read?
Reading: {"value": 746, "unit": "mmHg"}
